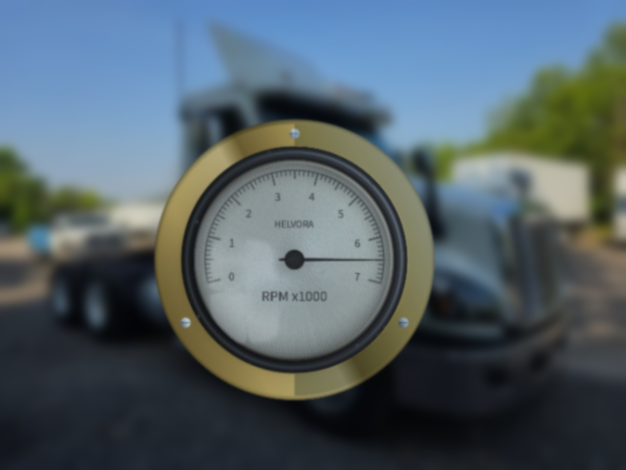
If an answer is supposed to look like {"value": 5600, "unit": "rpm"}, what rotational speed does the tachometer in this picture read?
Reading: {"value": 6500, "unit": "rpm"}
